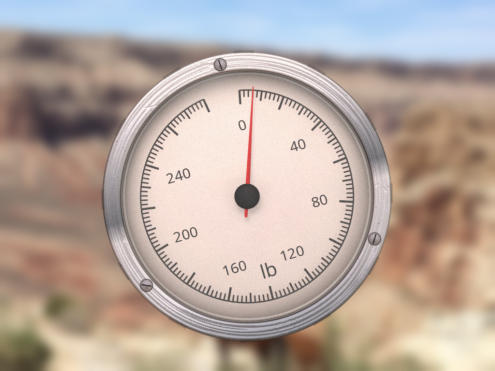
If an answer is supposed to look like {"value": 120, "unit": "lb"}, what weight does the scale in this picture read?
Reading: {"value": 6, "unit": "lb"}
